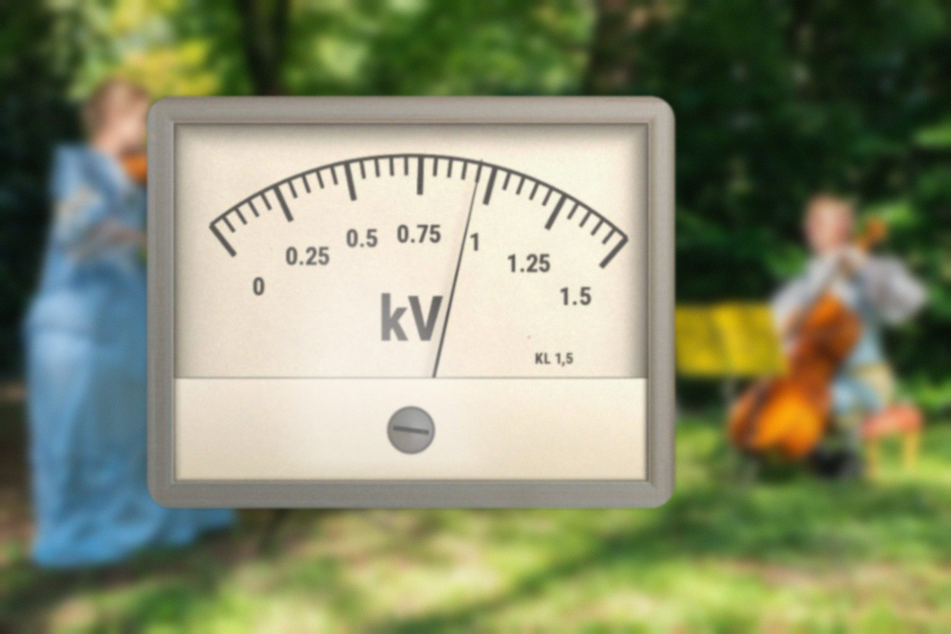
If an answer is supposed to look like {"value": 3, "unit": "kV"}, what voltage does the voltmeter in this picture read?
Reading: {"value": 0.95, "unit": "kV"}
